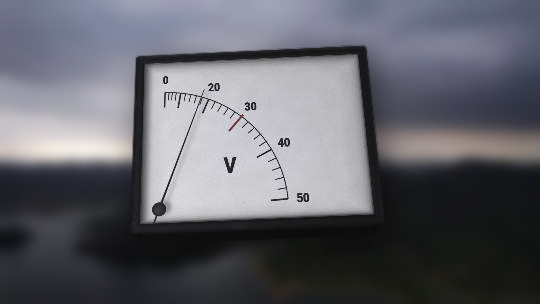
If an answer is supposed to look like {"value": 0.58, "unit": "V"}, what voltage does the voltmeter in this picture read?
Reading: {"value": 18, "unit": "V"}
